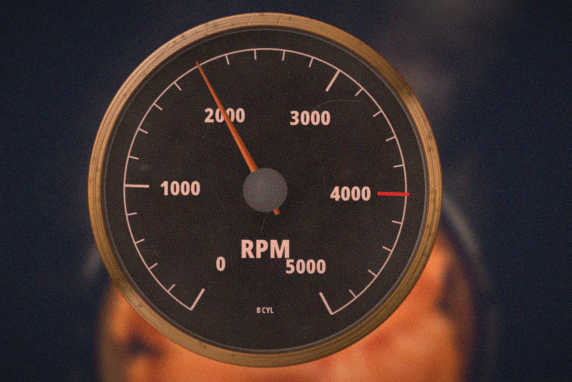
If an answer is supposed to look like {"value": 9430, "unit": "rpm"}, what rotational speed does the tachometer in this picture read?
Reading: {"value": 2000, "unit": "rpm"}
